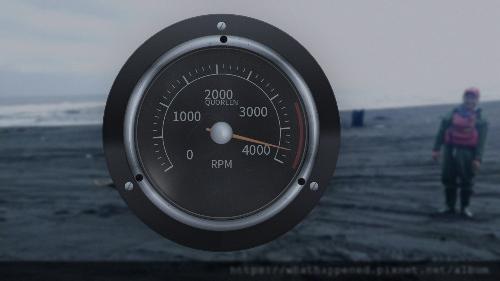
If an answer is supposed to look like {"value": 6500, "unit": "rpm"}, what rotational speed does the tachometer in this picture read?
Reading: {"value": 3800, "unit": "rpm"}
